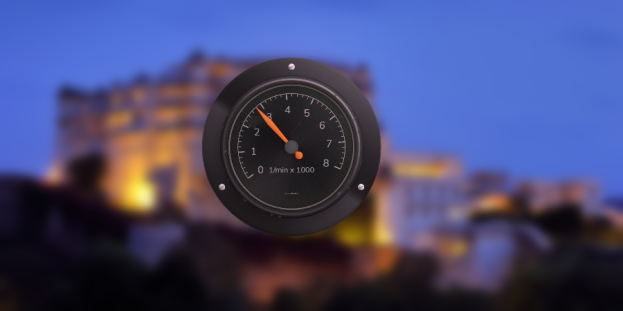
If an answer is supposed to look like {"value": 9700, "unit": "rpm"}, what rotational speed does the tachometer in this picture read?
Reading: {"value": 2800, "unit": "rpm"}
